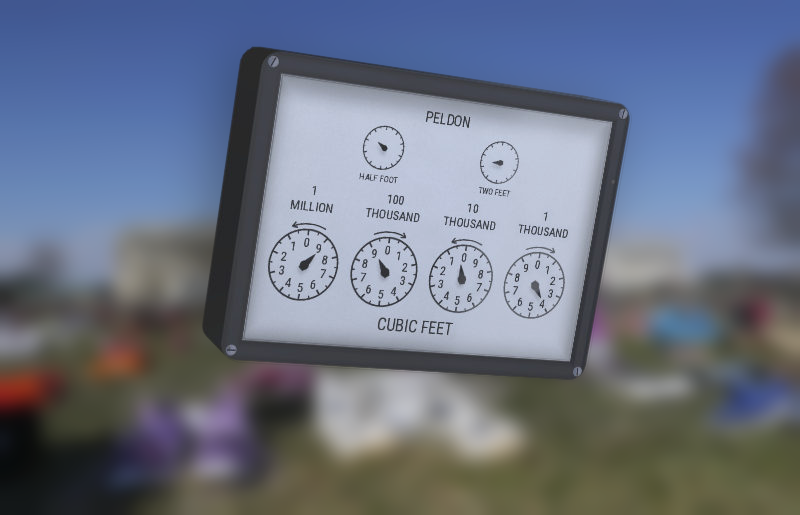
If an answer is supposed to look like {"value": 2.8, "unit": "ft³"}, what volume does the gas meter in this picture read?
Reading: {"value": 890400, "unit": "ft³"}
